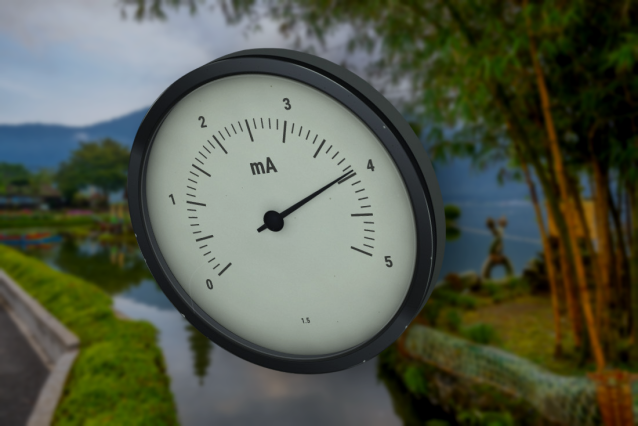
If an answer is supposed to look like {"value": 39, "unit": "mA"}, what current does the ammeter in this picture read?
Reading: {"value": 3.95, "unit": "mA"}
